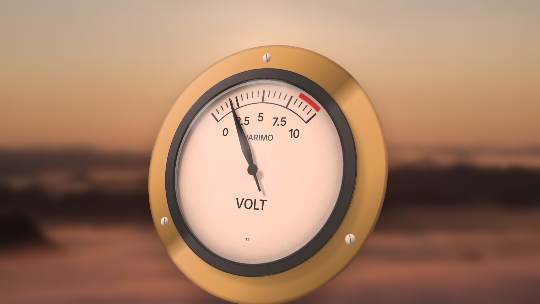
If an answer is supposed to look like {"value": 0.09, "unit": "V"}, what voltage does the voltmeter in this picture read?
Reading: {"value": 2, "unit": "V"}
